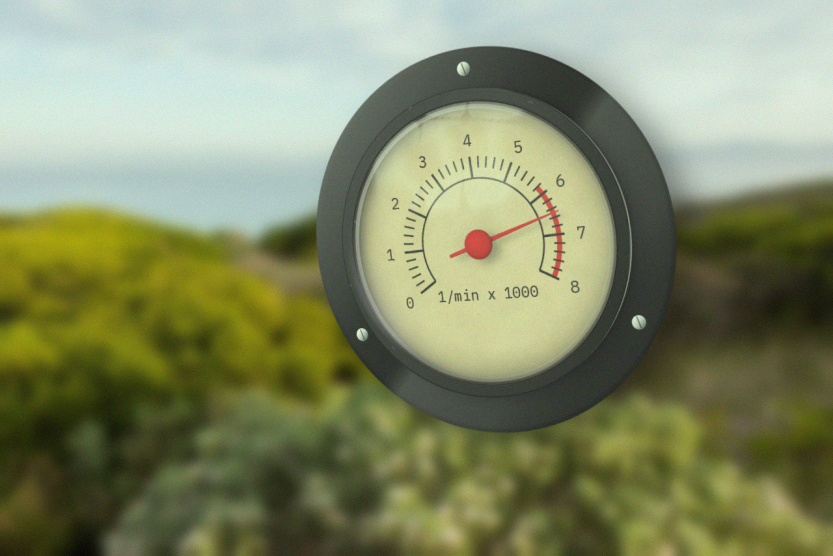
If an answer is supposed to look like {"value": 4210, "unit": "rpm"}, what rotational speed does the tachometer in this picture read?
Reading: {"value": 6500, "unit": "rpm"}
